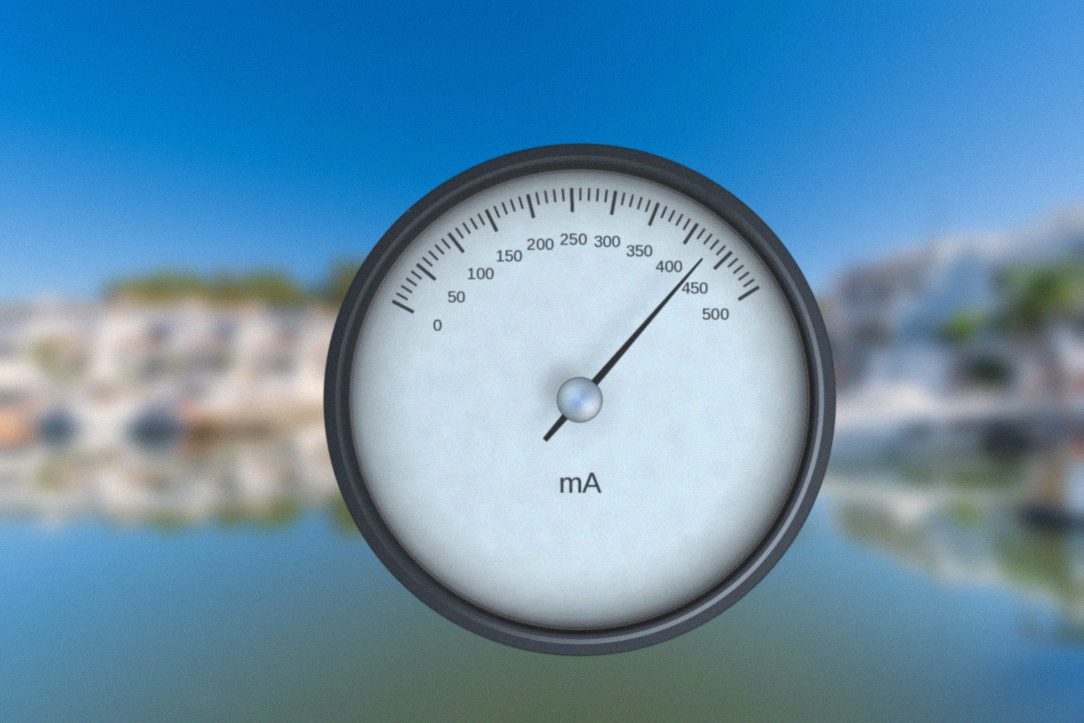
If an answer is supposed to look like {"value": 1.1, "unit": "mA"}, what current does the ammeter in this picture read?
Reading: {"value": 430, "unit": "mA"}
